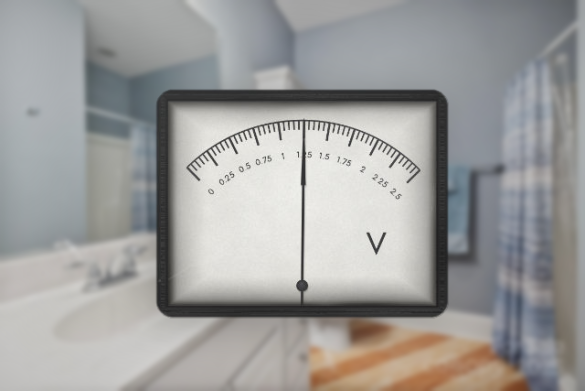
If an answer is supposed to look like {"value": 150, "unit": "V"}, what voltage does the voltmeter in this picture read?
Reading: {"value": 1.25, "unit": "V"}
